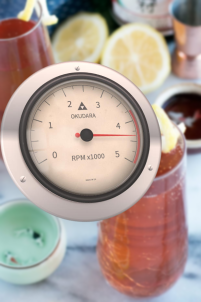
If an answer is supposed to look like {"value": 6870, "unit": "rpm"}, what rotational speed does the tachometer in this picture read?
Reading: {"value": 4375, "unit": "rpm"}
